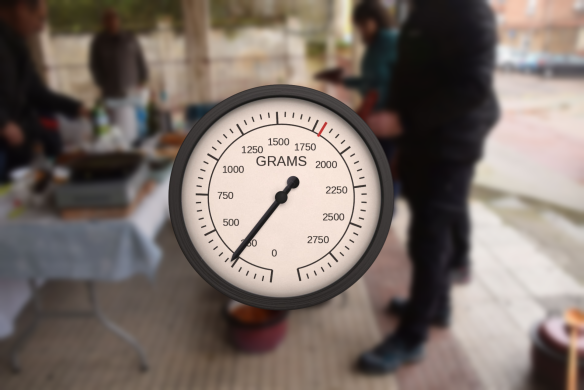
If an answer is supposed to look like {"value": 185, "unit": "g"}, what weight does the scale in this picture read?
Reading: {"value": 275, "unit": "g"}
